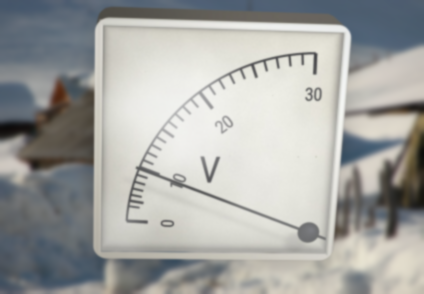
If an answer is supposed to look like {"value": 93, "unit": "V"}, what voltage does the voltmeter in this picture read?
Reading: {"value": 10, "unit": "V"}
